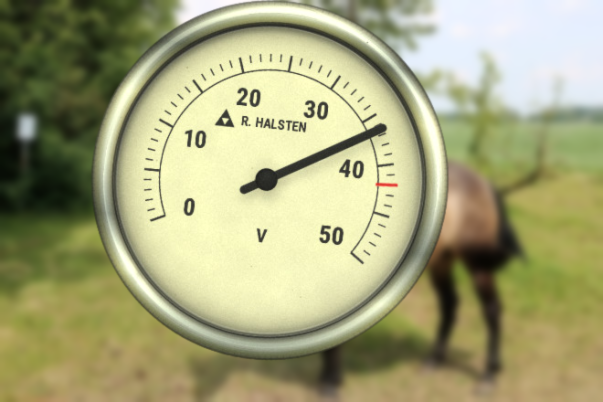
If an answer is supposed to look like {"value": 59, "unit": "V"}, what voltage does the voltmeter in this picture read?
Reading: {"value": 36.5, "unit": "V"}
